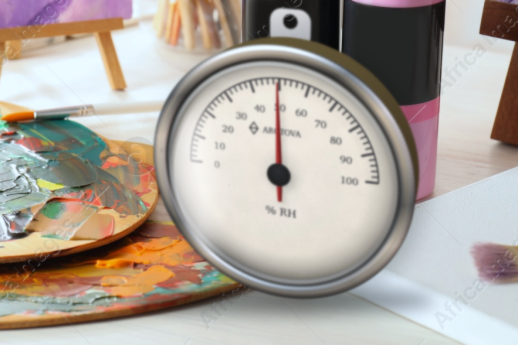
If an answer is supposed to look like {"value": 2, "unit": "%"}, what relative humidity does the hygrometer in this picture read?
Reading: {"value": 50, "unit": "%"}
